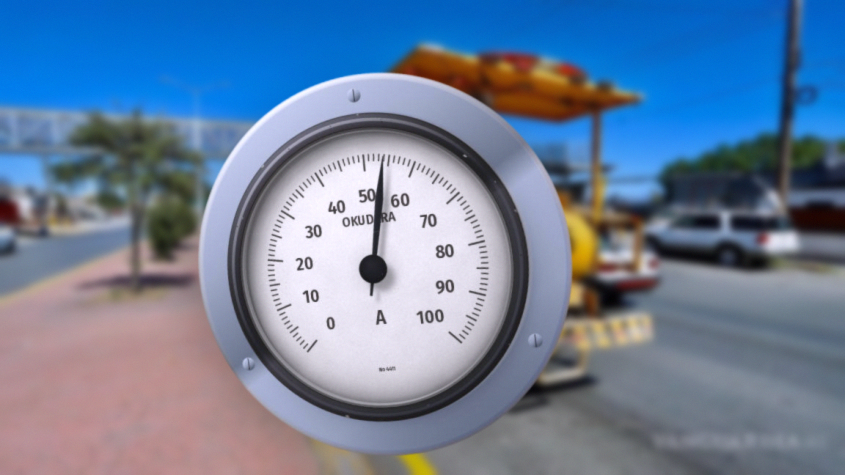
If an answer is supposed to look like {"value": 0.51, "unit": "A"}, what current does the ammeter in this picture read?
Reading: {"value": 54, "unit": "A"}
